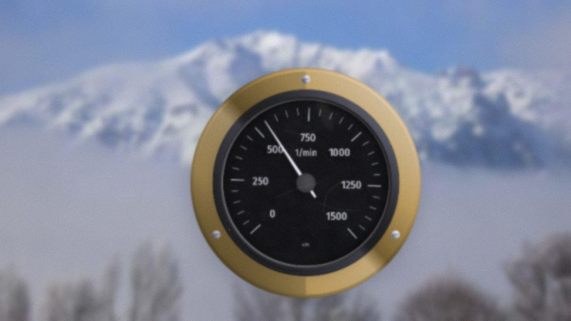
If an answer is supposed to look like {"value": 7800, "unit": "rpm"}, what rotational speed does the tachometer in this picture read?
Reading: {"value": 550, "unit": "rpm"}
